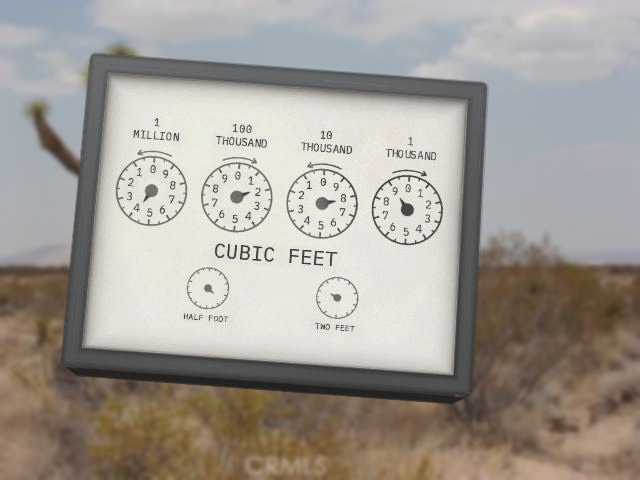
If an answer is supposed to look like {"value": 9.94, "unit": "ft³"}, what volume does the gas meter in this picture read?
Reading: {"value": 417900, "unit": "ft³"}
